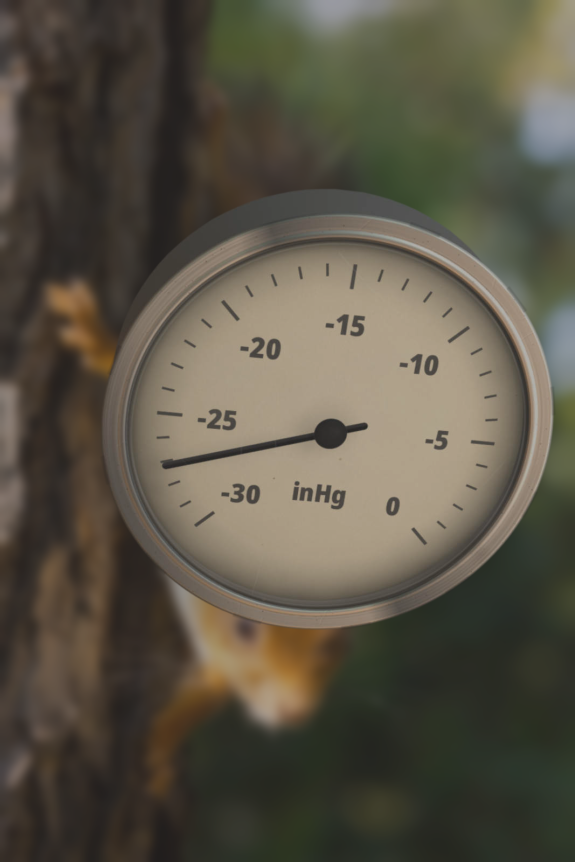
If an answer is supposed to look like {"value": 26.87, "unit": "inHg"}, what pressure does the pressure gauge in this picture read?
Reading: {"value": -27, "unit": "inHg"}
